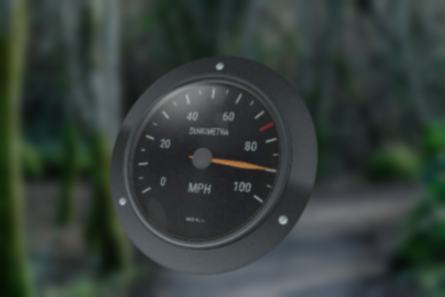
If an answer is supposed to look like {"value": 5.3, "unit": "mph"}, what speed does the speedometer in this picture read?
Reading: {"value": 90, "unit": "mph"}
